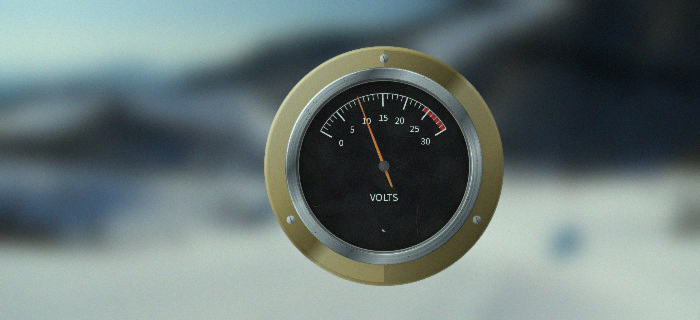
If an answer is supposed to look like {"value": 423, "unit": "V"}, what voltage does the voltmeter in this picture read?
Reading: {"value": 10, "unit": "V"}
